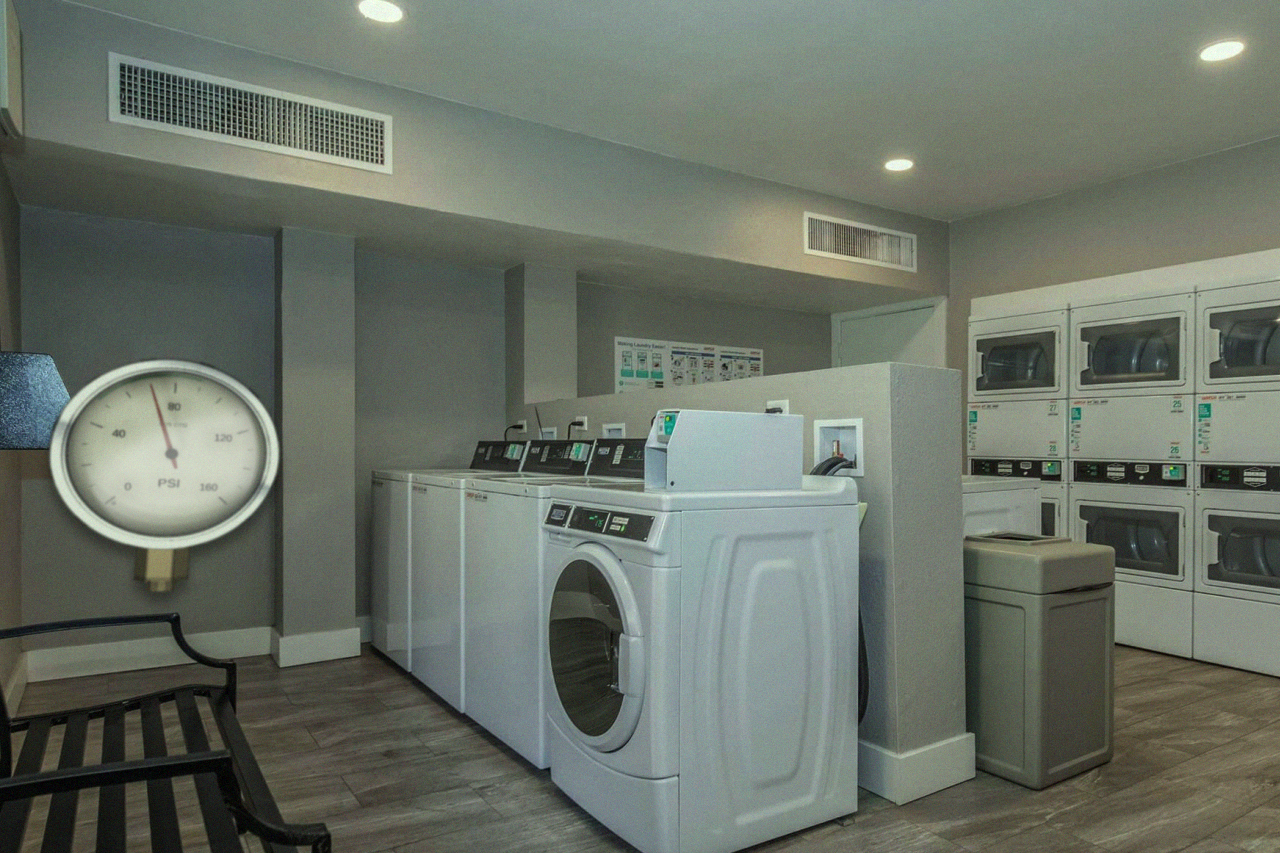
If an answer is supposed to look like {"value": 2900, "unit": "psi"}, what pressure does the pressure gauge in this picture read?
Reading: {"value": 70, "unit": "psi"}
